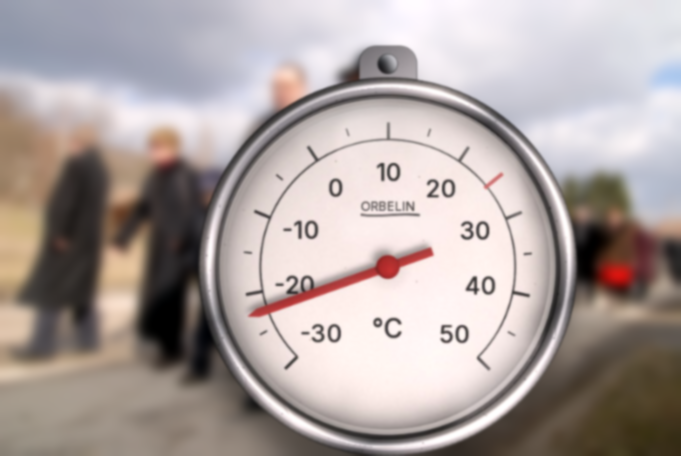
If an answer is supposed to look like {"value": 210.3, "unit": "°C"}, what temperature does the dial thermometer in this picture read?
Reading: {"value": -22.5, "unit": "°C"}
